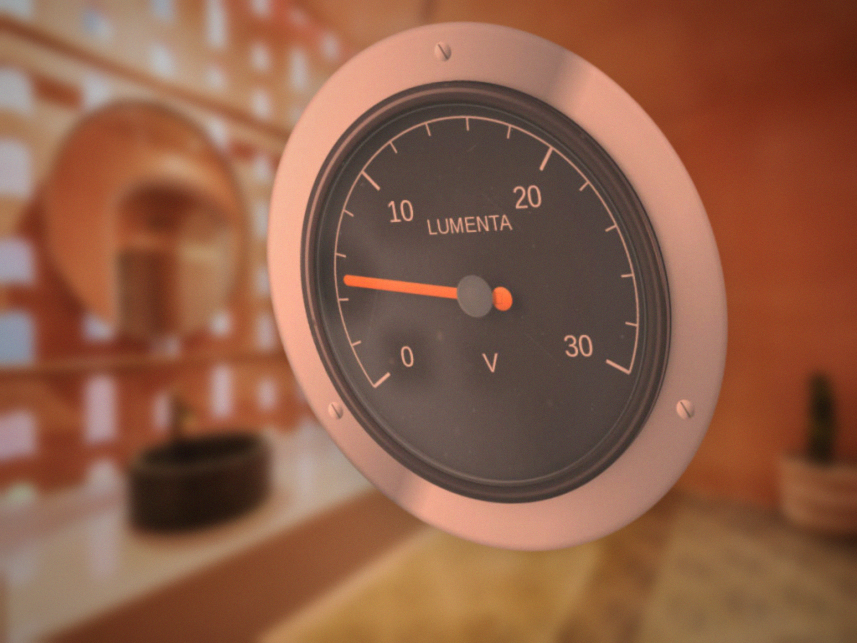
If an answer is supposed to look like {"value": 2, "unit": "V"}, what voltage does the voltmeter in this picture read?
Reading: {"value": 5, "unit": "V"}
